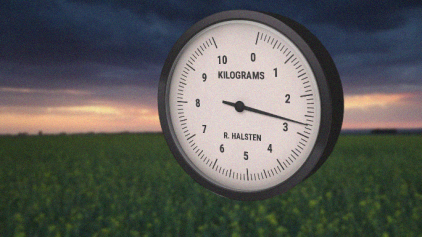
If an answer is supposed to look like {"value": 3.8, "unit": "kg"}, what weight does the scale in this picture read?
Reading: {"value": 2.7, "unit": "kg"}
